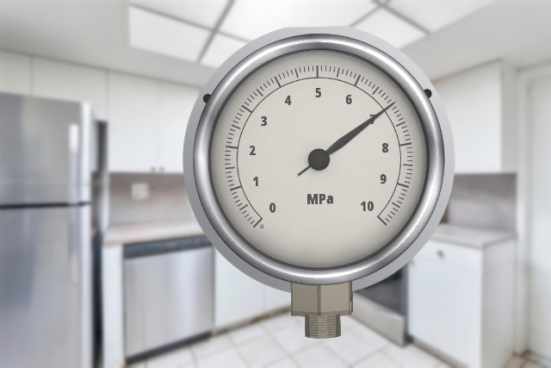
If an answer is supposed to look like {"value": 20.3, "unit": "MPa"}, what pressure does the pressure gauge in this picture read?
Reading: {"value": 7, "unit": "MPa"}
